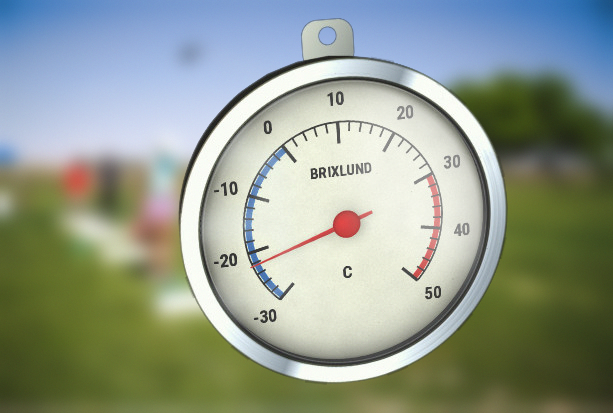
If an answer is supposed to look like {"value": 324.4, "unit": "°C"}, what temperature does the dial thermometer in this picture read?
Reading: {"value": -22, "unit": "°C"}
